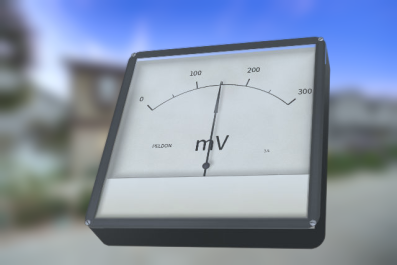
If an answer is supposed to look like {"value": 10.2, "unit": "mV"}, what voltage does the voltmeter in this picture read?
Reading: {"value": 150, "unit": "mV"}
